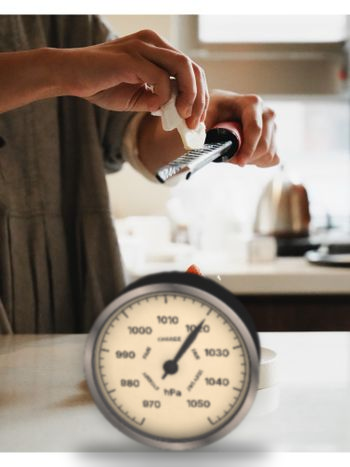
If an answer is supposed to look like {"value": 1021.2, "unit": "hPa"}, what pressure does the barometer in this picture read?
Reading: {"value": 1020, "unit": "hPa"}
